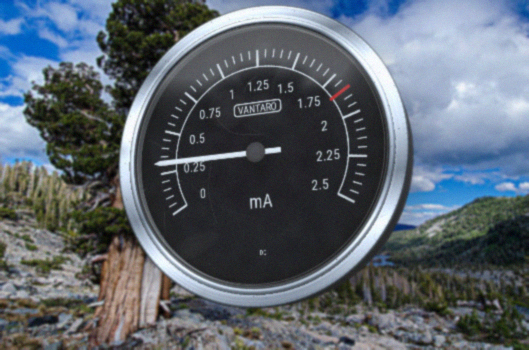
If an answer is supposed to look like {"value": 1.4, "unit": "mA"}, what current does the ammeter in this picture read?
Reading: {"value": 0.3, "unit": "mA"}
